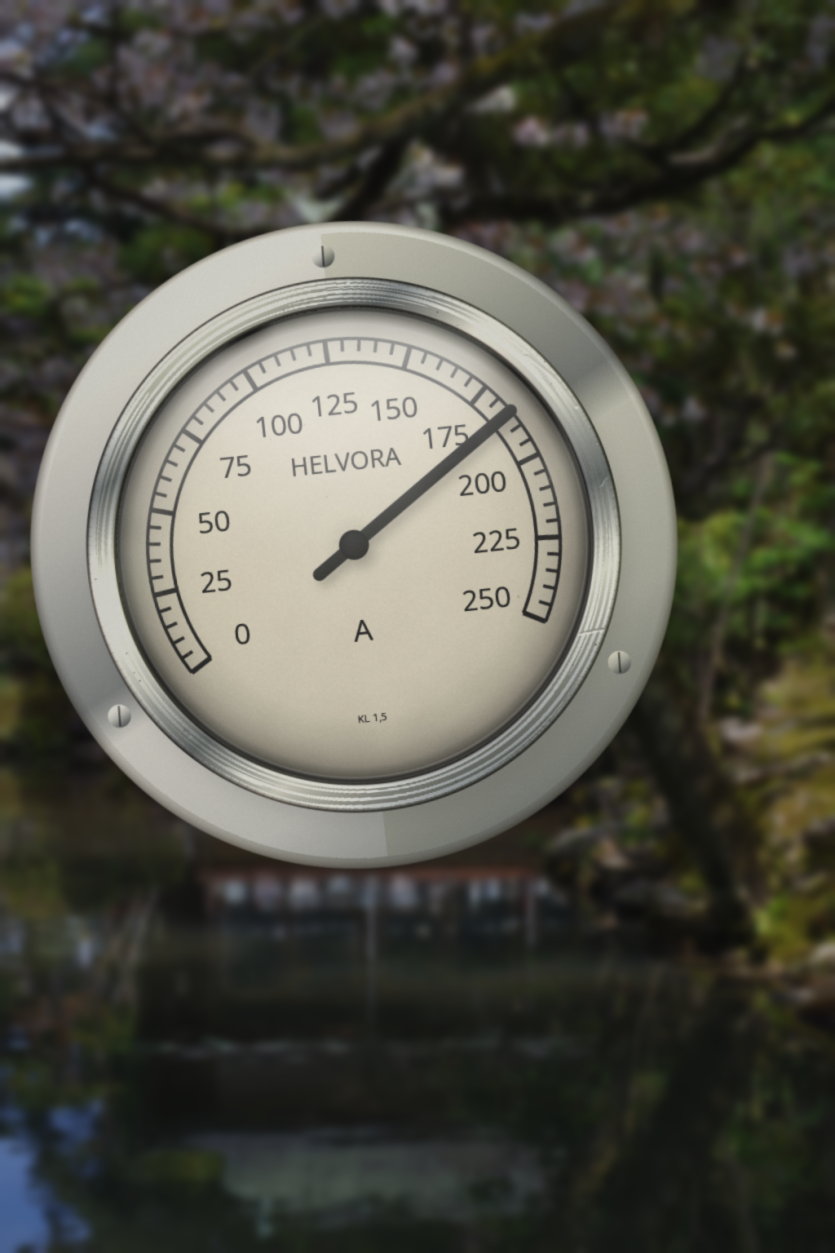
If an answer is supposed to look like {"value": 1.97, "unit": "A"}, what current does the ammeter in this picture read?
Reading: {"value": 185, "unit": "A"}
